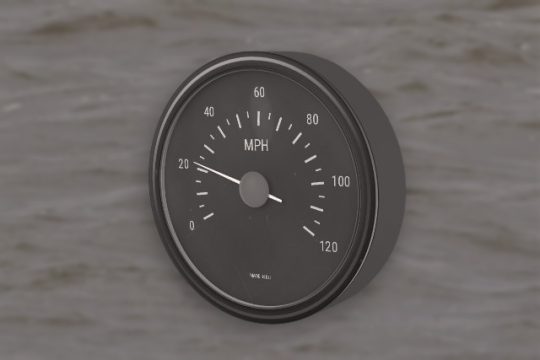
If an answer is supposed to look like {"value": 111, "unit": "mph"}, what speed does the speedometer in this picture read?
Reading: {"value": 22.5, "unit": "mph"}
